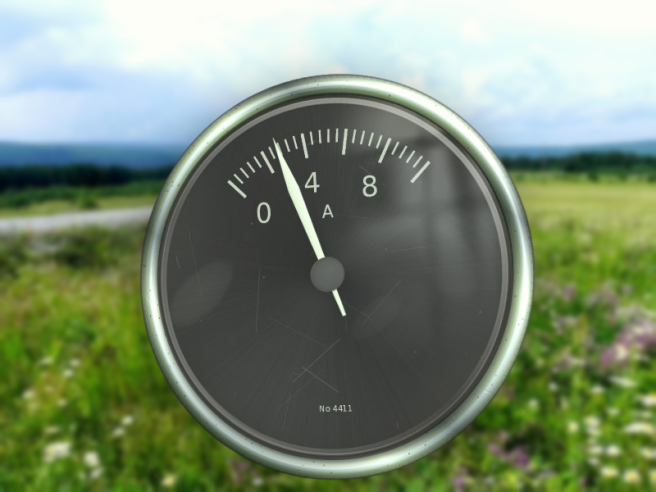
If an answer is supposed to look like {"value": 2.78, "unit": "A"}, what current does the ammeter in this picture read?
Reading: {"value": 2.8, "unit": "A"}
